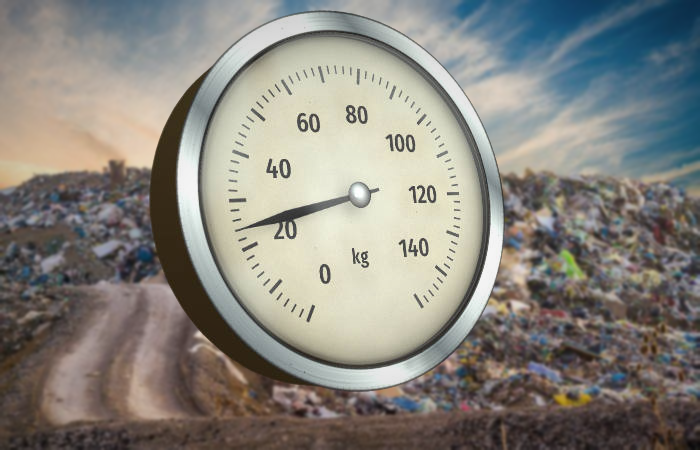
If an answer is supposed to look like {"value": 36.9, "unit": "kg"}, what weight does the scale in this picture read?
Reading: {"value": 24, "unit": "kg"}
